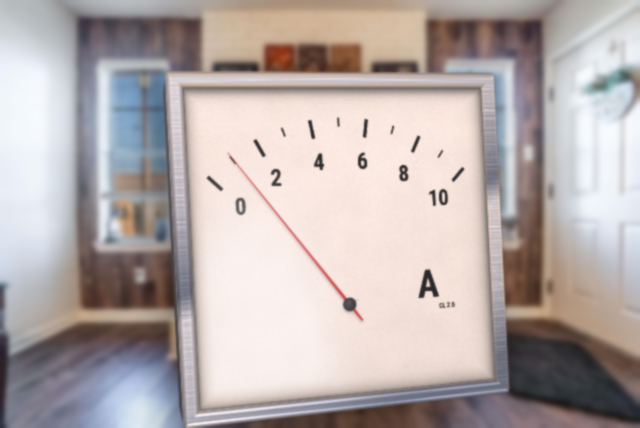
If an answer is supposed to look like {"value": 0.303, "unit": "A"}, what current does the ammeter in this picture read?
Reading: {"value": 1, "unit": "A"}
